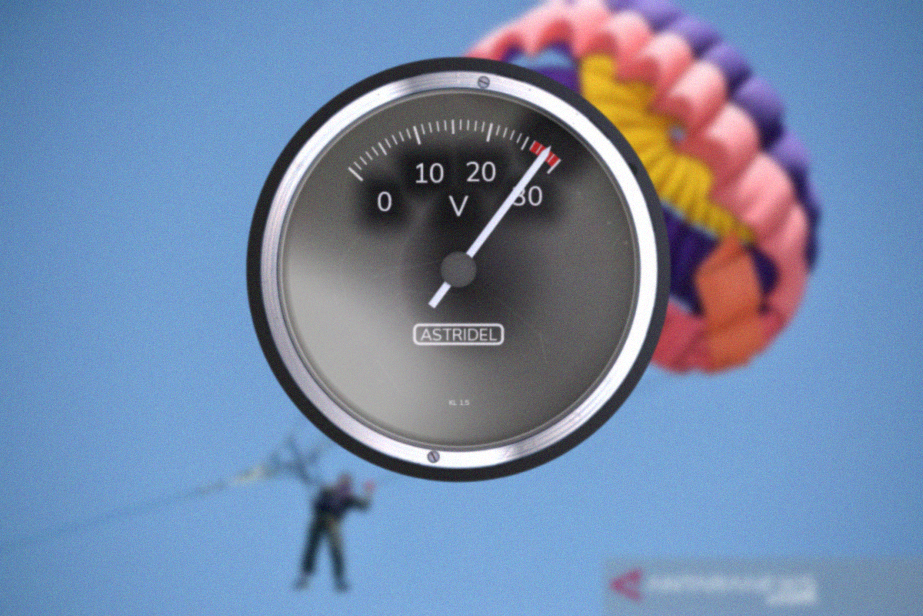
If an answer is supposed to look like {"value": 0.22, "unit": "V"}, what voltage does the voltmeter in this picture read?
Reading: {"value": 28, "unit": "V"}
